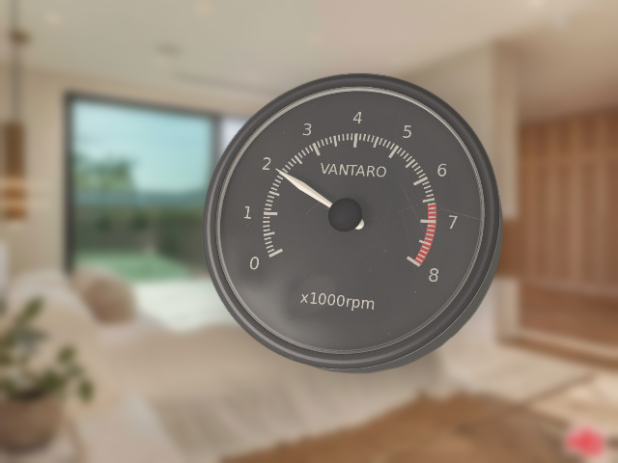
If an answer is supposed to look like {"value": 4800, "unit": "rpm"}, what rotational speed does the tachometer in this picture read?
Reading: {"value": 2000, "unit": "rpm"}
